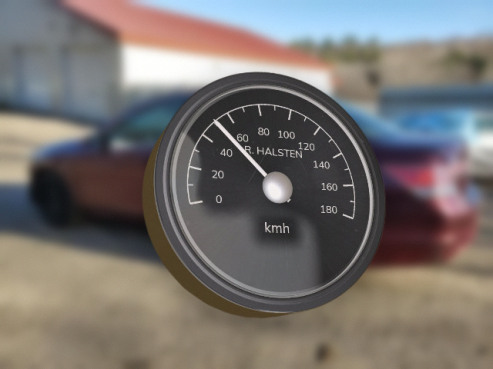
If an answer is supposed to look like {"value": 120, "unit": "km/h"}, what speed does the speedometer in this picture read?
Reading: {"value": 50, "unit": "km/h"}
